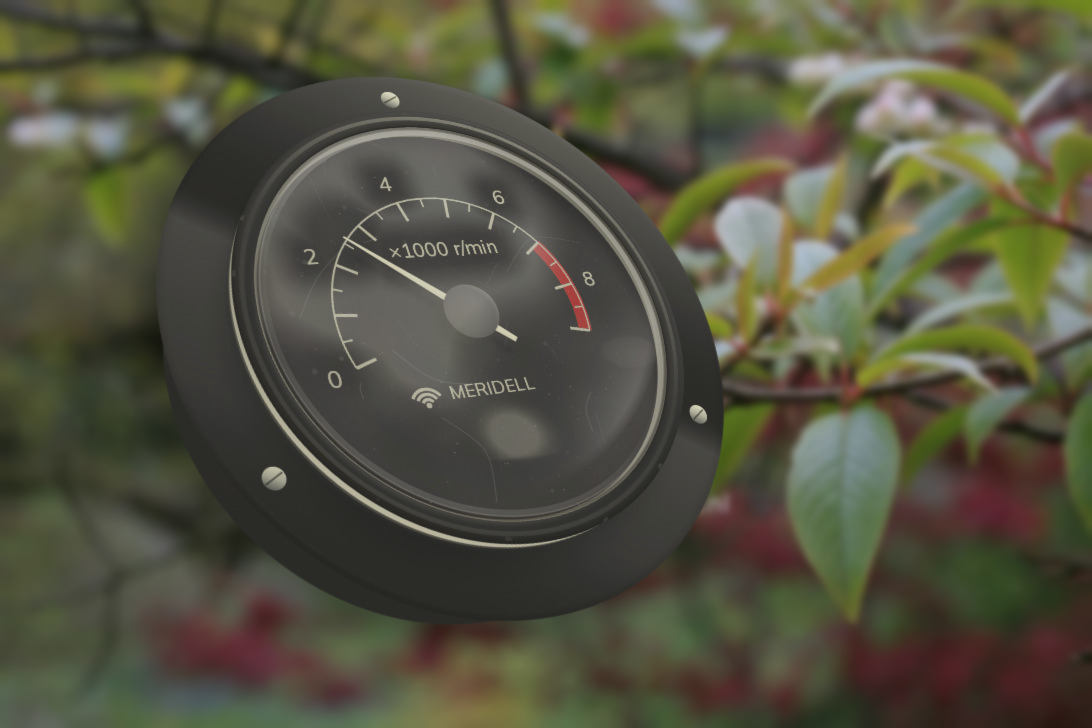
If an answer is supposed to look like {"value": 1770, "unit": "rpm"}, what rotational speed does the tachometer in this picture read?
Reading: {"value": 2500, "unit": "rpm"}
